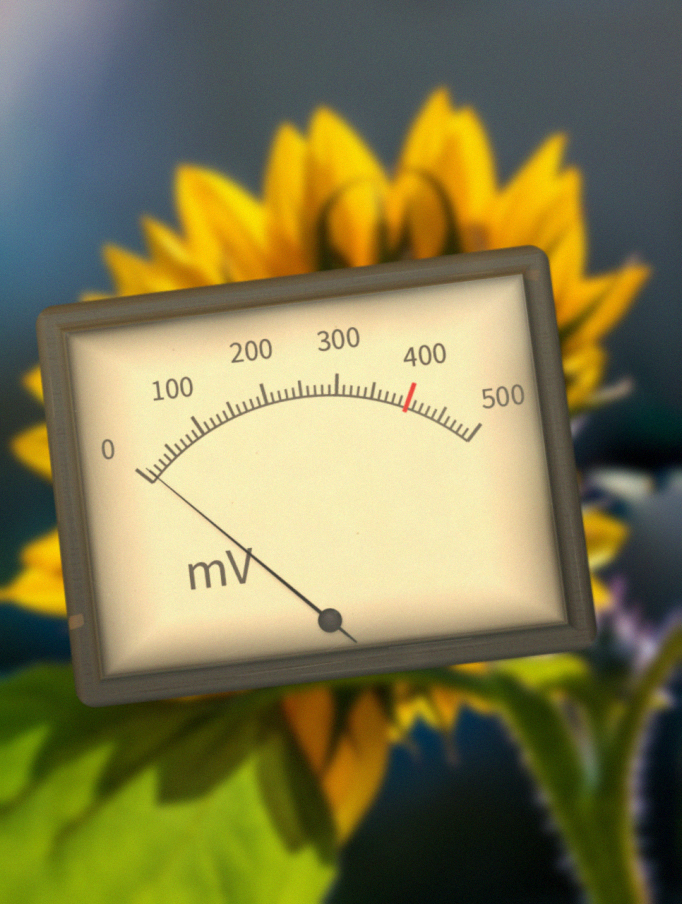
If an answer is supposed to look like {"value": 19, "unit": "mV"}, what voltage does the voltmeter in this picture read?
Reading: {"value": 10, "unit": "mV"}
